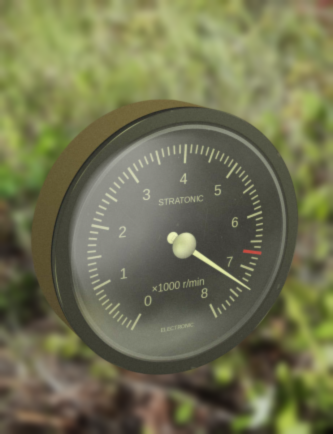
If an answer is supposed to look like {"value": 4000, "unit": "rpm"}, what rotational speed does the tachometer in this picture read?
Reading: {"value": 7300, "unit": "rpm"}
